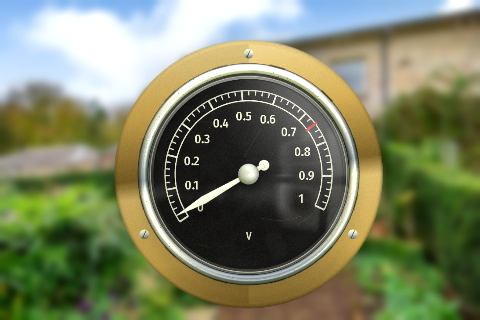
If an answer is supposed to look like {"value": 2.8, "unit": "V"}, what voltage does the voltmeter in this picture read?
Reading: {"value": 0.02, "unit": "V"}
